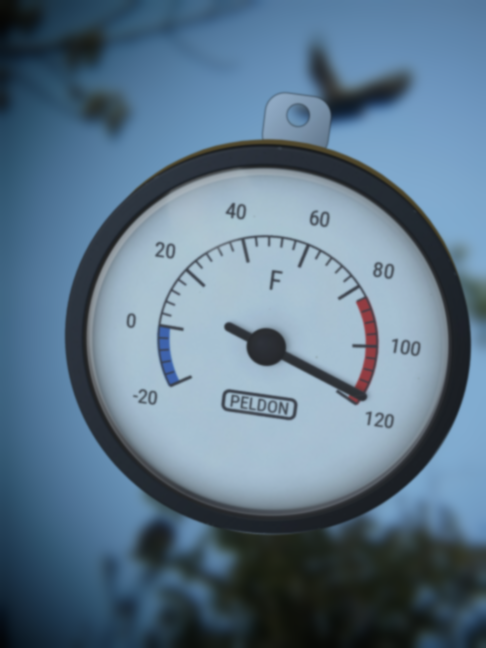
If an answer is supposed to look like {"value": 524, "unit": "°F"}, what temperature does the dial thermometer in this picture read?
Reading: {"value": 116, "unit": "°F"}
